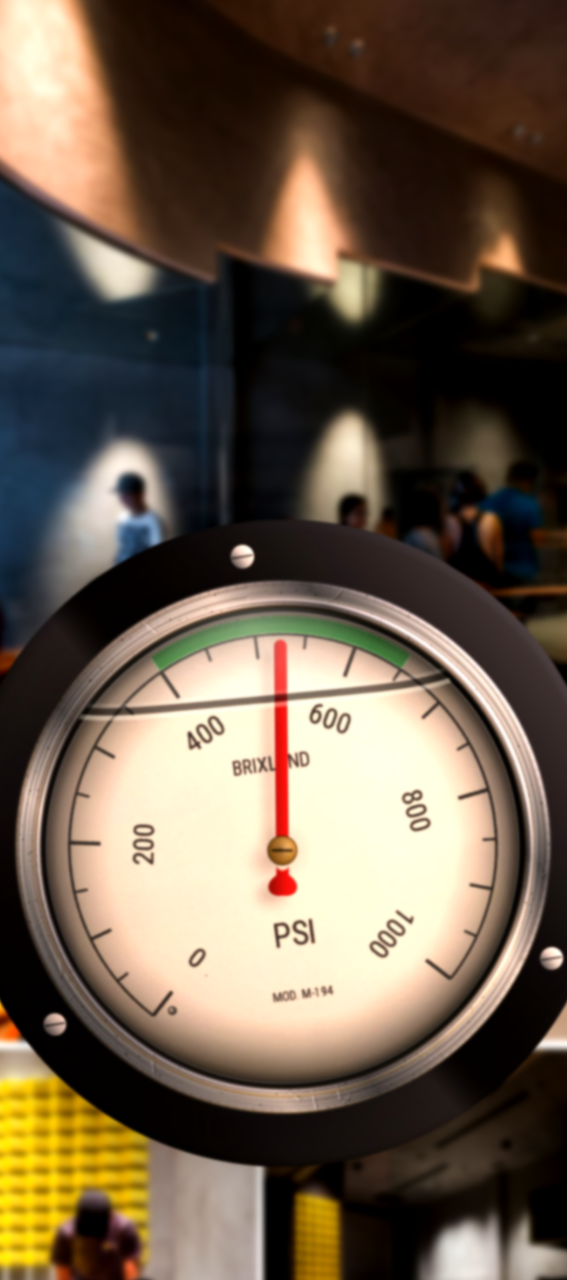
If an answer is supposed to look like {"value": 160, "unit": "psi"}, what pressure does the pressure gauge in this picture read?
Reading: {"value": 525, "unit": "psi"}
